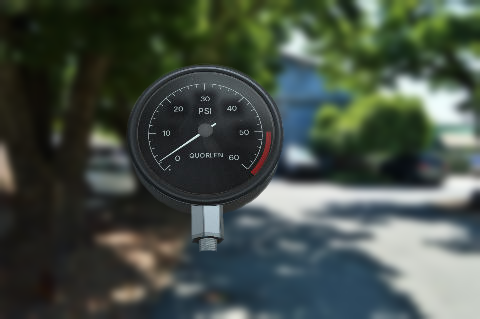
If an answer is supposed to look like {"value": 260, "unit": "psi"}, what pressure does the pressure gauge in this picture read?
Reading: {"value": 2, "unit": "psi"}
